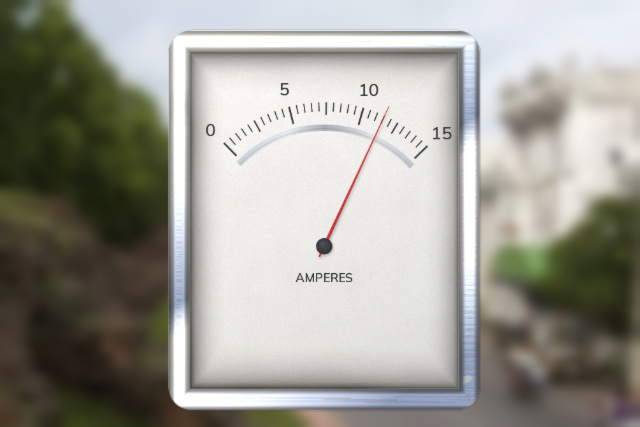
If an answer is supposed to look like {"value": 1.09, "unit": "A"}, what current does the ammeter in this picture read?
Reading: {"value": 11.5, "unit": "A"}
